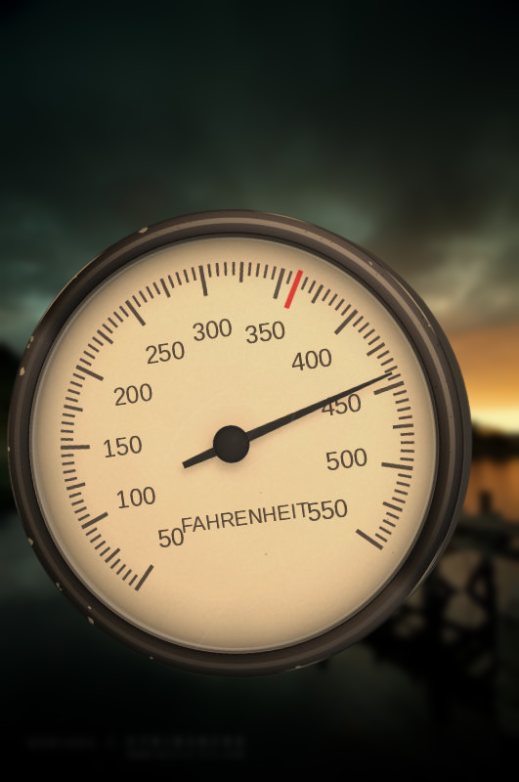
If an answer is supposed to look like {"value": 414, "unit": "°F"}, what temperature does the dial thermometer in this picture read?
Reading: {"value": 442.5, "unit": "°F"}
